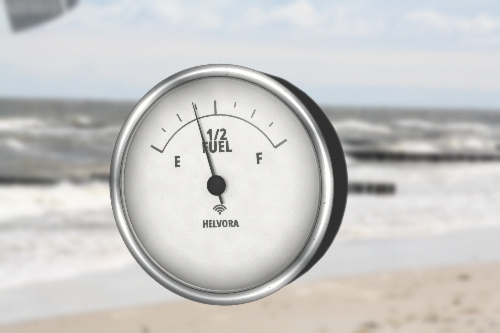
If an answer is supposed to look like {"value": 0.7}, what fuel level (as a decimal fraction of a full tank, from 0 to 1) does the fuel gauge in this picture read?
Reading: {"value": 0.375}
